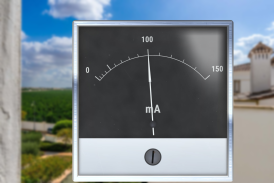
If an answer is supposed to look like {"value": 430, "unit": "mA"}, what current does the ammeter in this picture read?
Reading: {"value": 100, "unit": "mA"}
